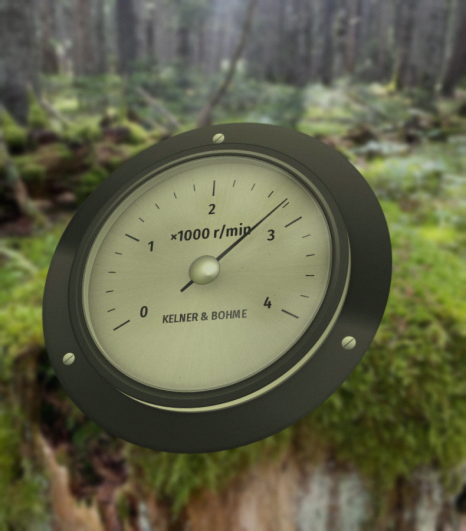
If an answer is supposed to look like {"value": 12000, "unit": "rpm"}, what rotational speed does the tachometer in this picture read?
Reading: {"value": 2800, "unit": "rpm"}
